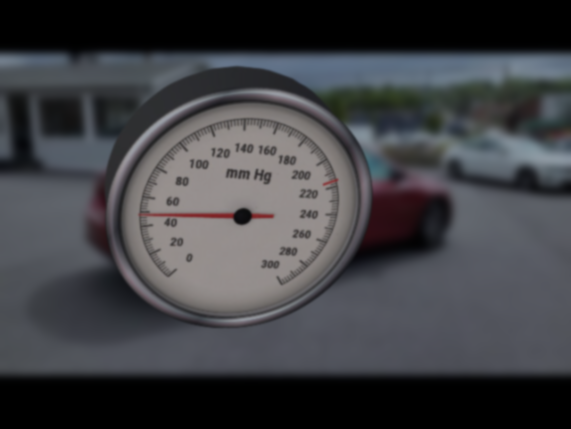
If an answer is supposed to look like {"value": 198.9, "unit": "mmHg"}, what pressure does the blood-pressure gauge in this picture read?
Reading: {"value": 50, "unit": "mmHg"}
